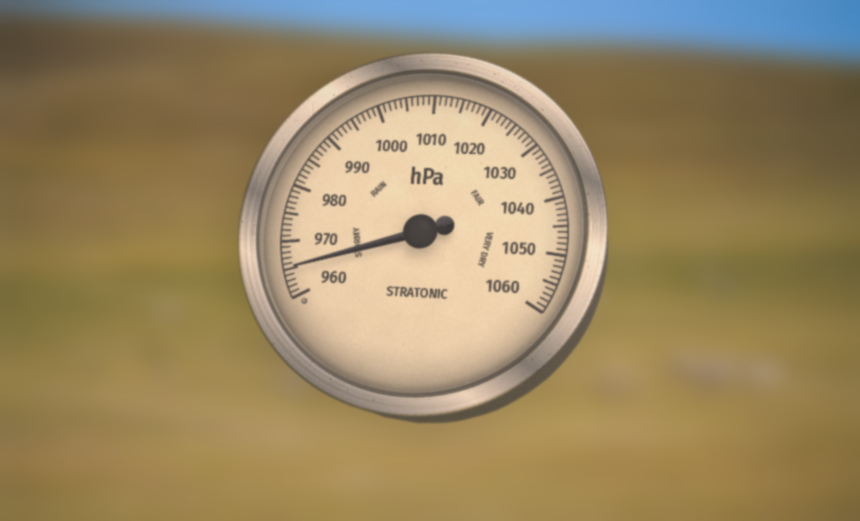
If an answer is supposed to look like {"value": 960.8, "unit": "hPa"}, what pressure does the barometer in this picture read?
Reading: {"value": 965, "unit": "hPa"}
